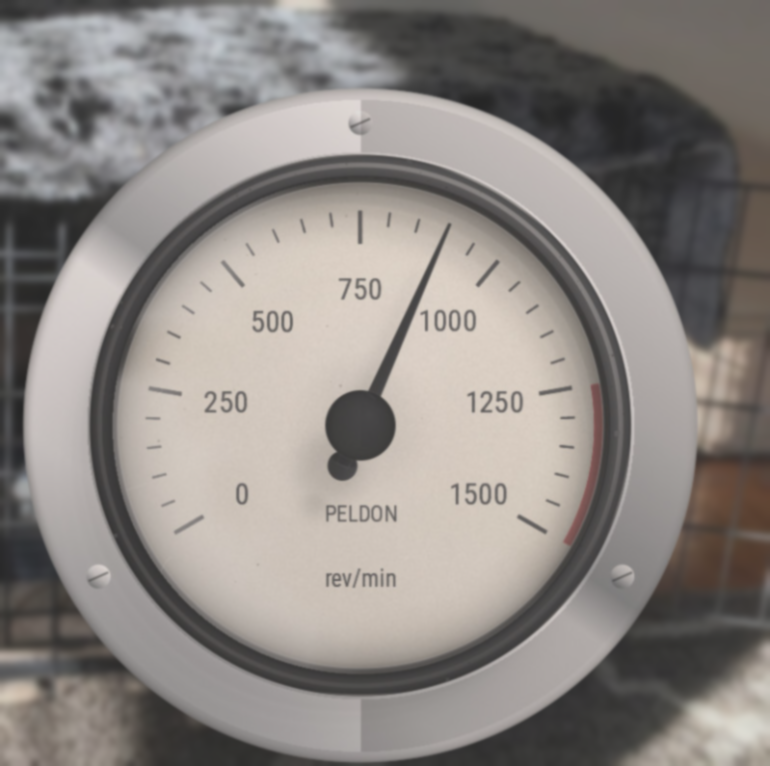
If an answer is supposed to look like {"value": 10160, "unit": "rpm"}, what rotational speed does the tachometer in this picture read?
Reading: {"value": 900, "unit": "rpm"}
